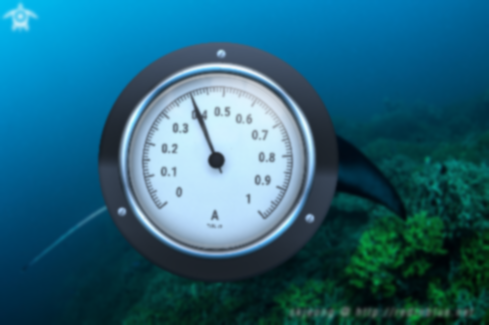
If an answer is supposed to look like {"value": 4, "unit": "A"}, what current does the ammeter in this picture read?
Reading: {"value": 0.4, "unit": "A"}
